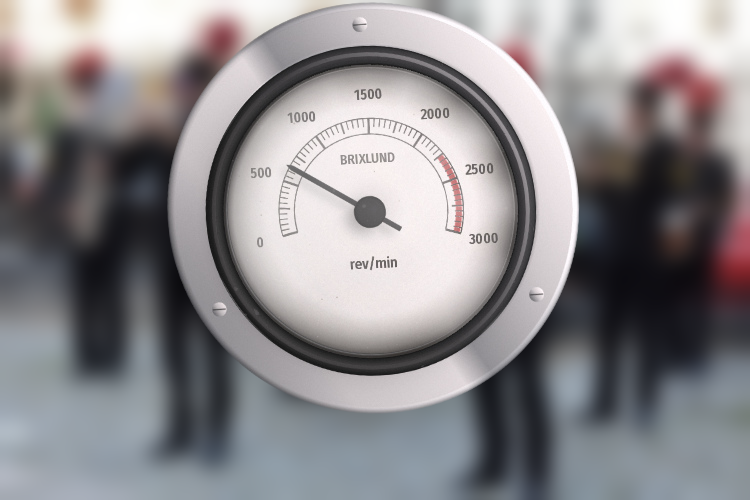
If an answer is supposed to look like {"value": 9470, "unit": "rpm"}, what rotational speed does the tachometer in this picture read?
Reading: {"value": 650, "unit": "rpm"}
